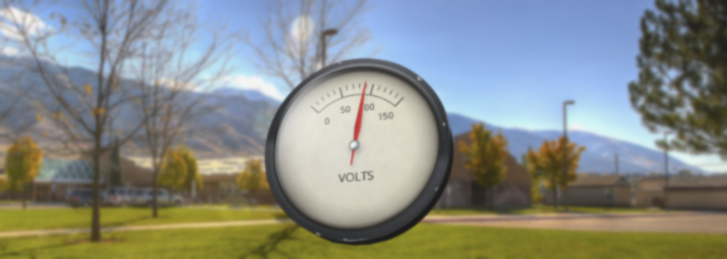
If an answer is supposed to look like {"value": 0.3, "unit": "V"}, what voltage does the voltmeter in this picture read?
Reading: {"value": 90, "unit": "V"}
